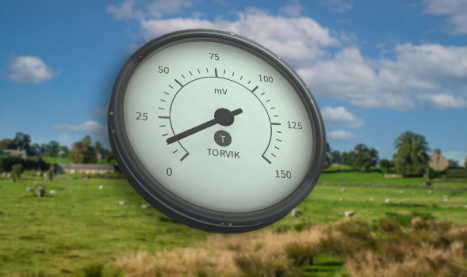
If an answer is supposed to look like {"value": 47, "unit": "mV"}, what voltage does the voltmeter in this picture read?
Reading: {"value": 10, "unit": "mV"}
